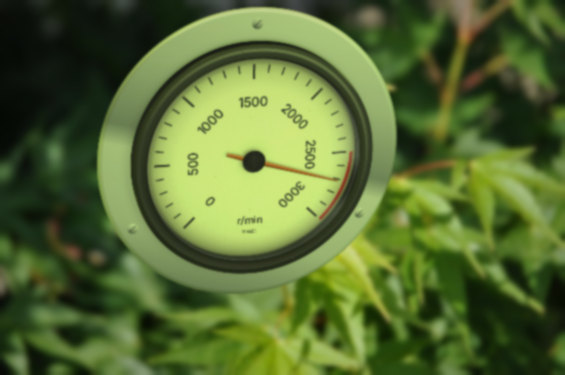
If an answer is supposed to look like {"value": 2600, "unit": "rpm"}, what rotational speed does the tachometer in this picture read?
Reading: {"value": 2700, "unit": "rpm"}
